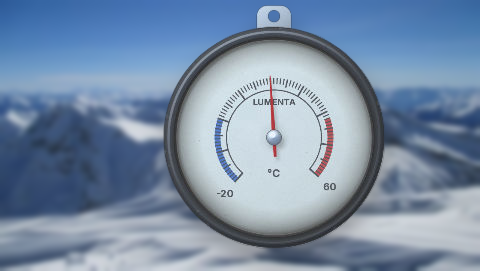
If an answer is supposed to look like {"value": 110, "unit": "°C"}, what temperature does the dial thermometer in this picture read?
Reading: {"value": 20, "unit": "°C"}
